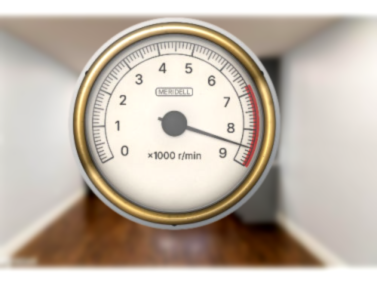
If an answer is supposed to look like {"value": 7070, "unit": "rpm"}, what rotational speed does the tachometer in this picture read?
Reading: {"value": 8500, "unit": "rpm"}
